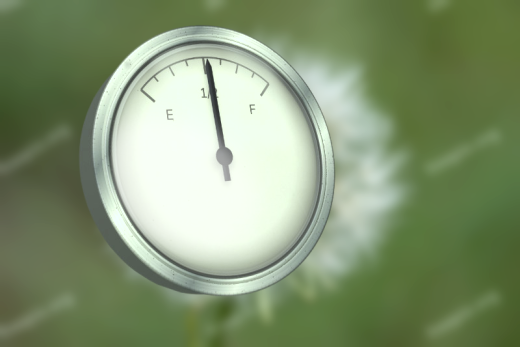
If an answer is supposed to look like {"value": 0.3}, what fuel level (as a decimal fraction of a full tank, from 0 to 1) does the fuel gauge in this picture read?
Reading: {"value": 0.5}
